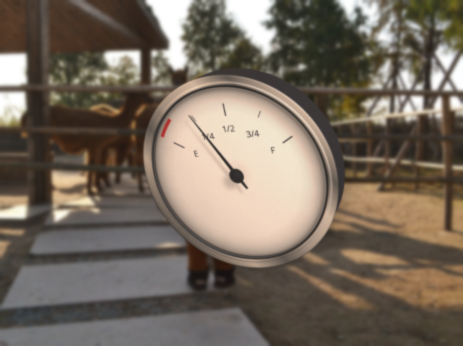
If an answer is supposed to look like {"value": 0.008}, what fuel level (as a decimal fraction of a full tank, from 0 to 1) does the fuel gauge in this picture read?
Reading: {"value": 0.25}
